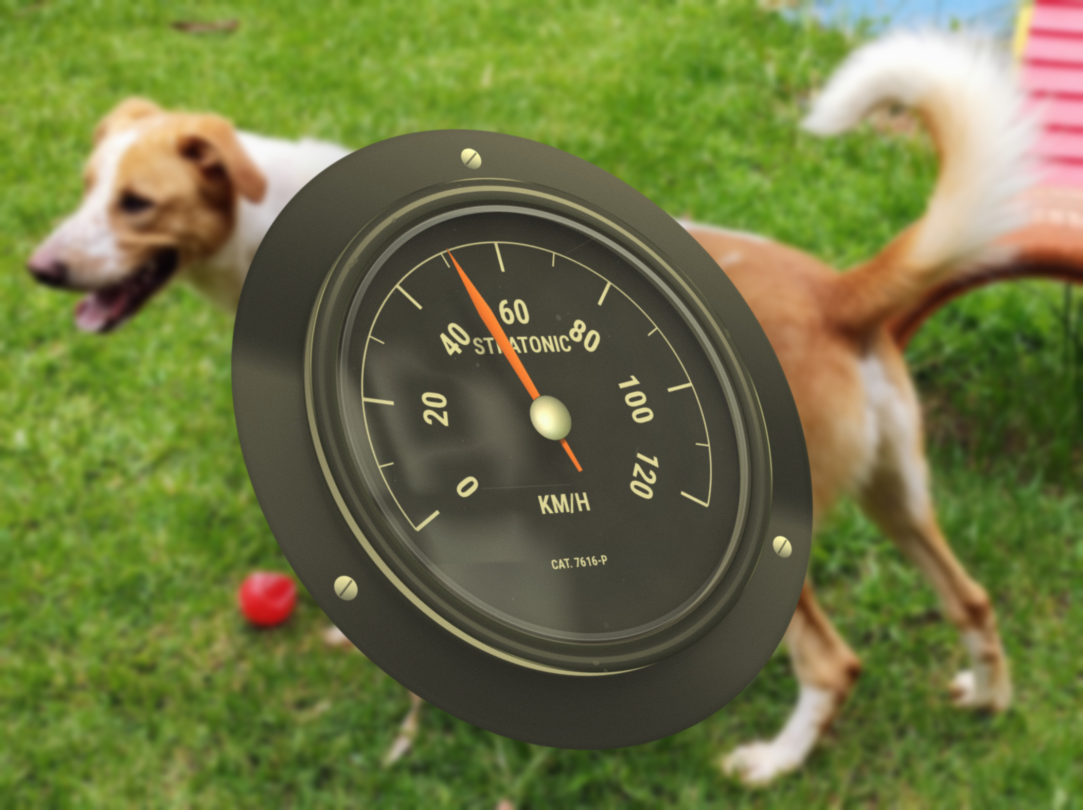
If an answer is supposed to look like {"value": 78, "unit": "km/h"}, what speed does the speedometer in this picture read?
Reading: {"value": 50, "unit": "km/h"}
